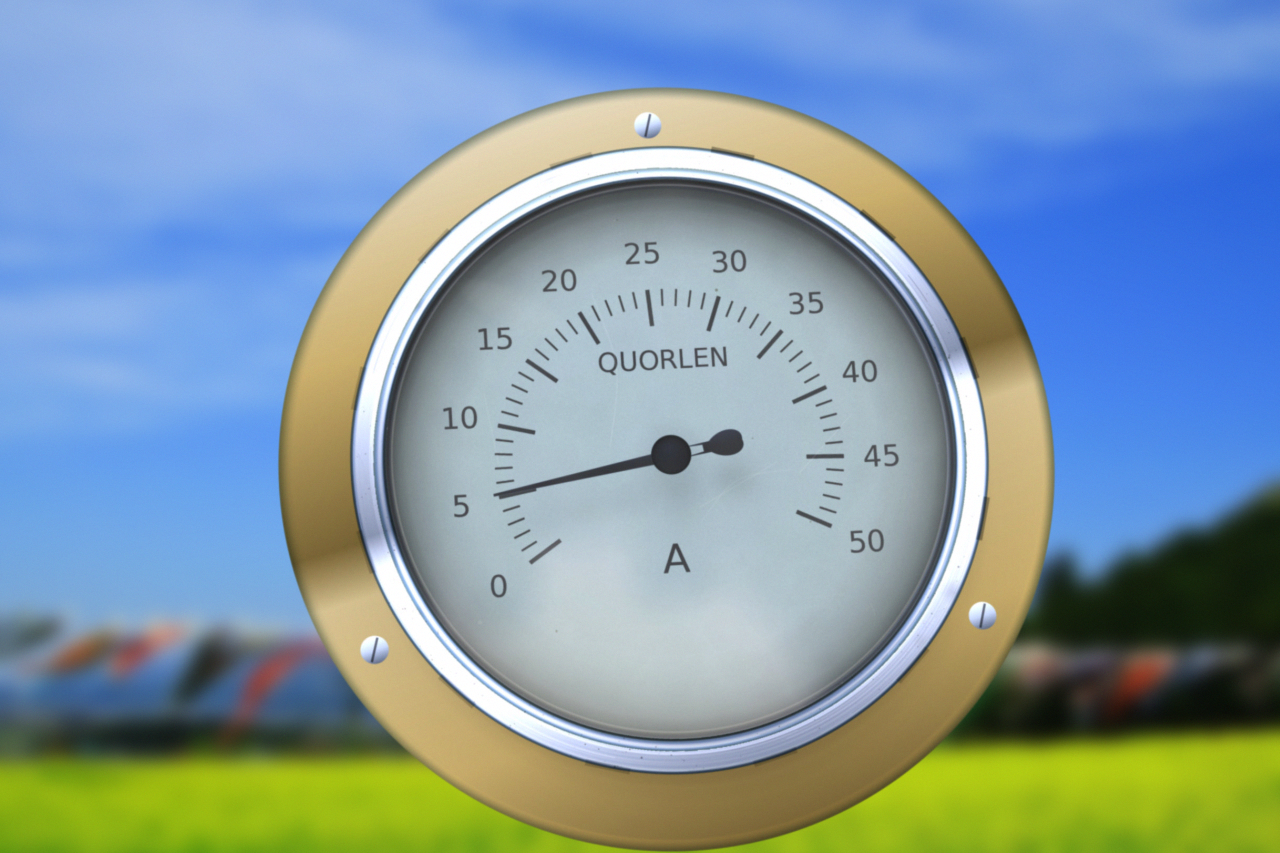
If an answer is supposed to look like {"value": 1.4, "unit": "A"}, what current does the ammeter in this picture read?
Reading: {"value": 5, "unit": "A"}
